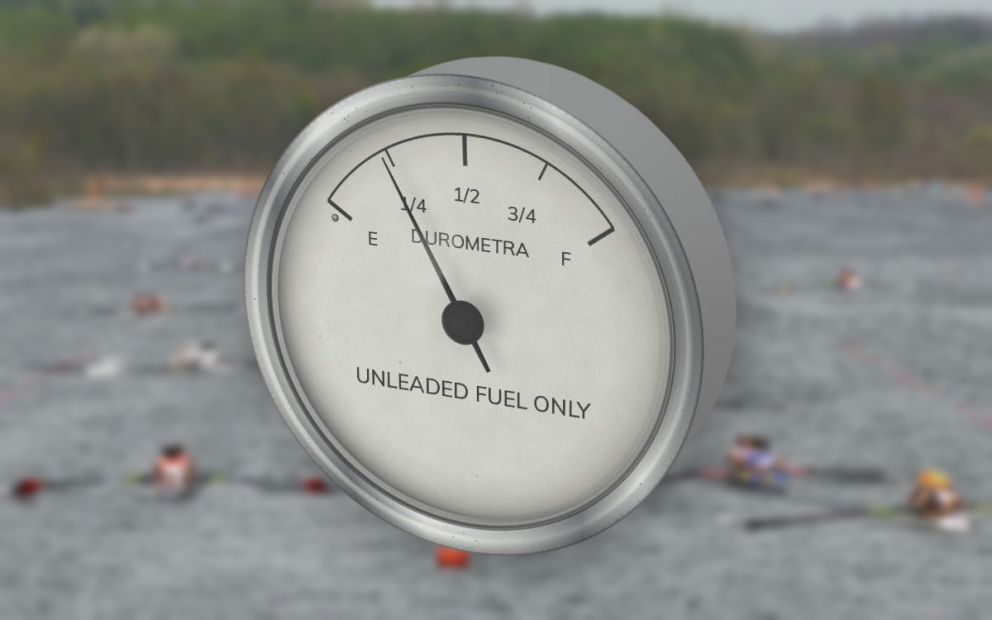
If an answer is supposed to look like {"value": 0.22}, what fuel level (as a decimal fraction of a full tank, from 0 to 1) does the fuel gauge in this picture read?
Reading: {"value": 0.25}
